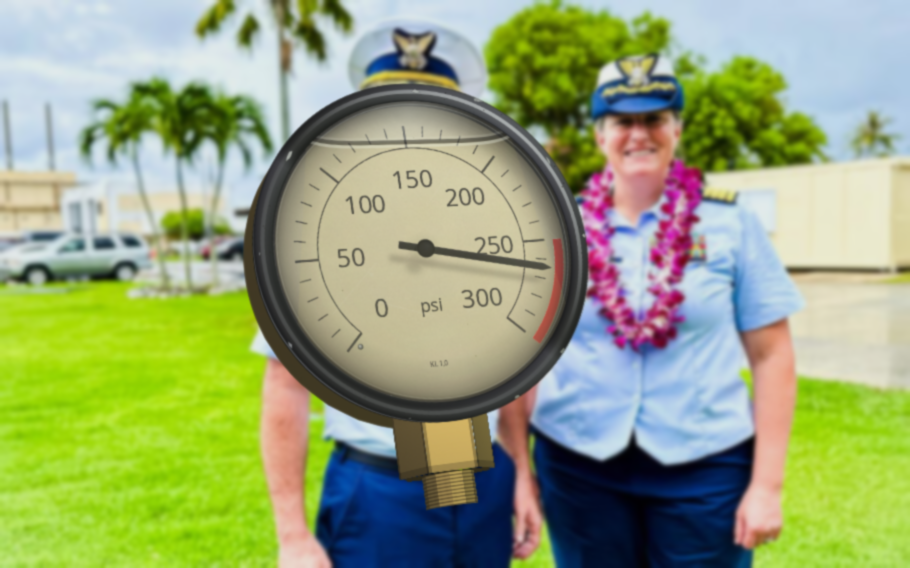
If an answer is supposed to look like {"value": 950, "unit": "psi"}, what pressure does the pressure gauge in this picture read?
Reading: {"value": 265, "unit": "psi"}
